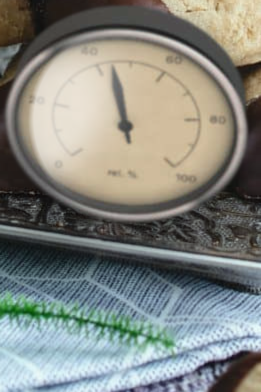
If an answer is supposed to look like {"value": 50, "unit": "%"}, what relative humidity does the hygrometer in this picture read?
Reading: {"value": 45, "unit": "%"}
